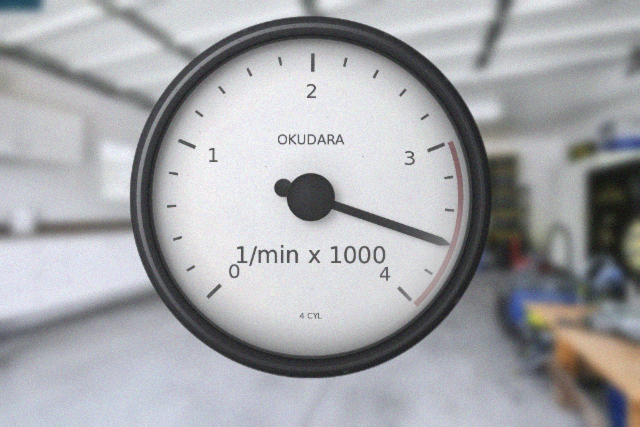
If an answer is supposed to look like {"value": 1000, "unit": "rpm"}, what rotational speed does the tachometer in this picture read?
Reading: {"value": 3600, "unit": "rpm"}
